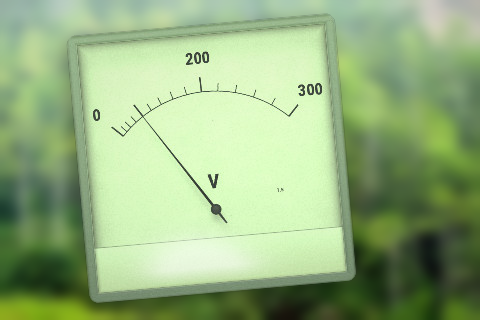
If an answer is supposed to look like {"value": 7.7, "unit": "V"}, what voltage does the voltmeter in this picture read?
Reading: {"value": 100, "unit": "V"}
